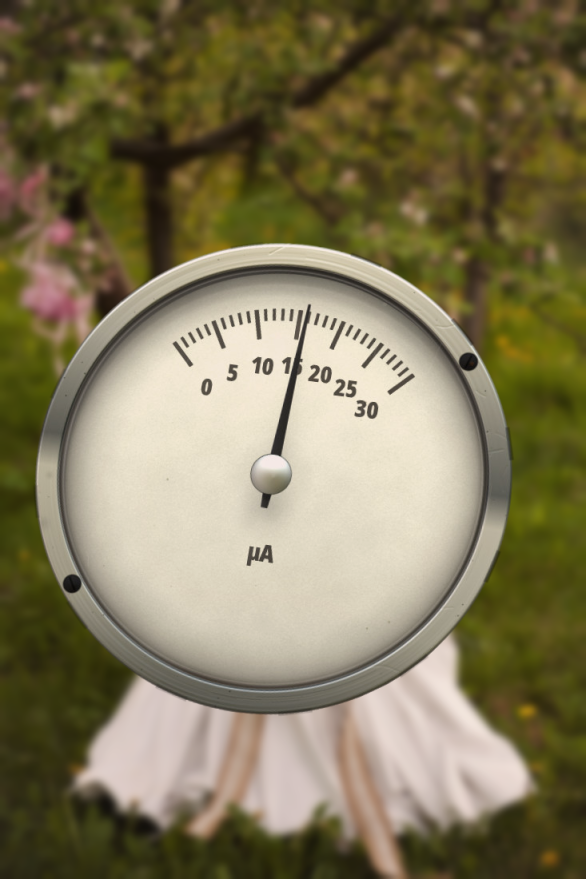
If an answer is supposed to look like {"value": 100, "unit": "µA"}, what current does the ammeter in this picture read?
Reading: {"value": 16, "unit": "µA"}
